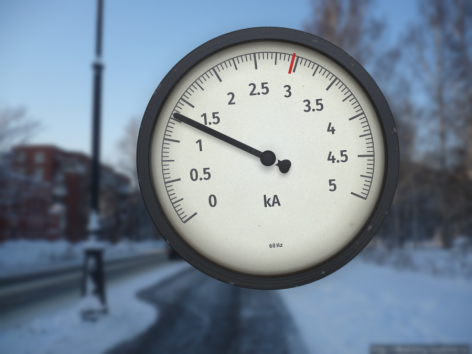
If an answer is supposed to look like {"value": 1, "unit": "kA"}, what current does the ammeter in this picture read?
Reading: {"value": 1.3, "unit": "kA"}
